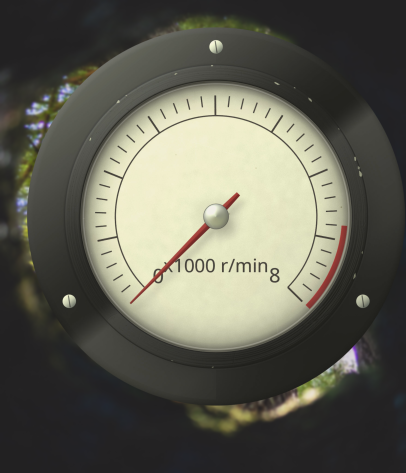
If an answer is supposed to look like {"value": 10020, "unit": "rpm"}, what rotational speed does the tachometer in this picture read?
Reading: {"value": 0, "unit": "rpm"}
